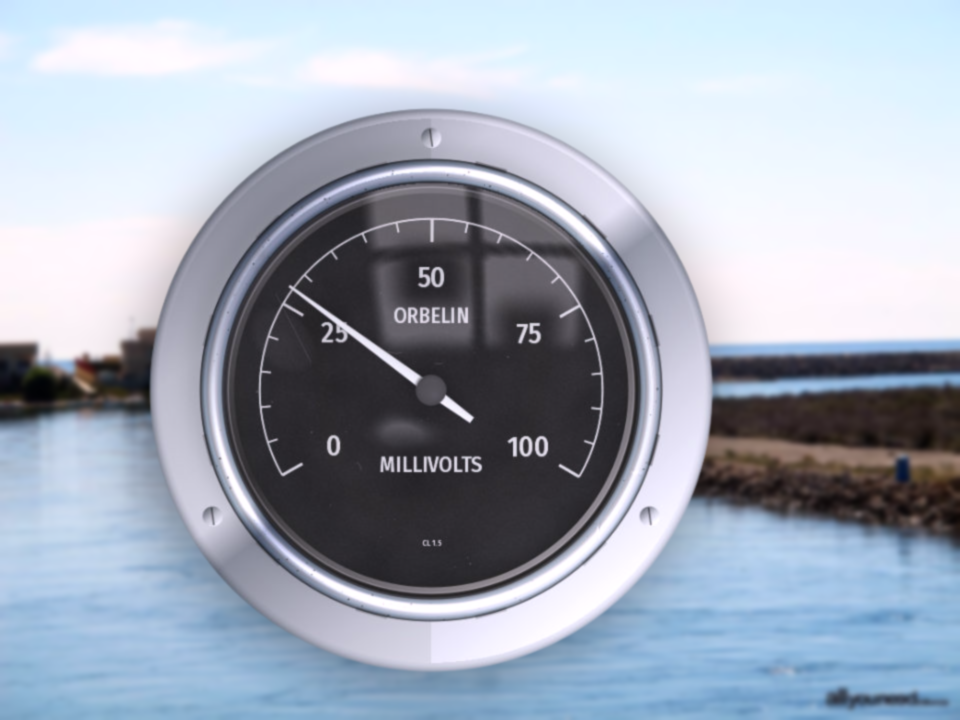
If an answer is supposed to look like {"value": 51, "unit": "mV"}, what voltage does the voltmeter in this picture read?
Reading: {"value": 27.5, "unit": "mV"}
